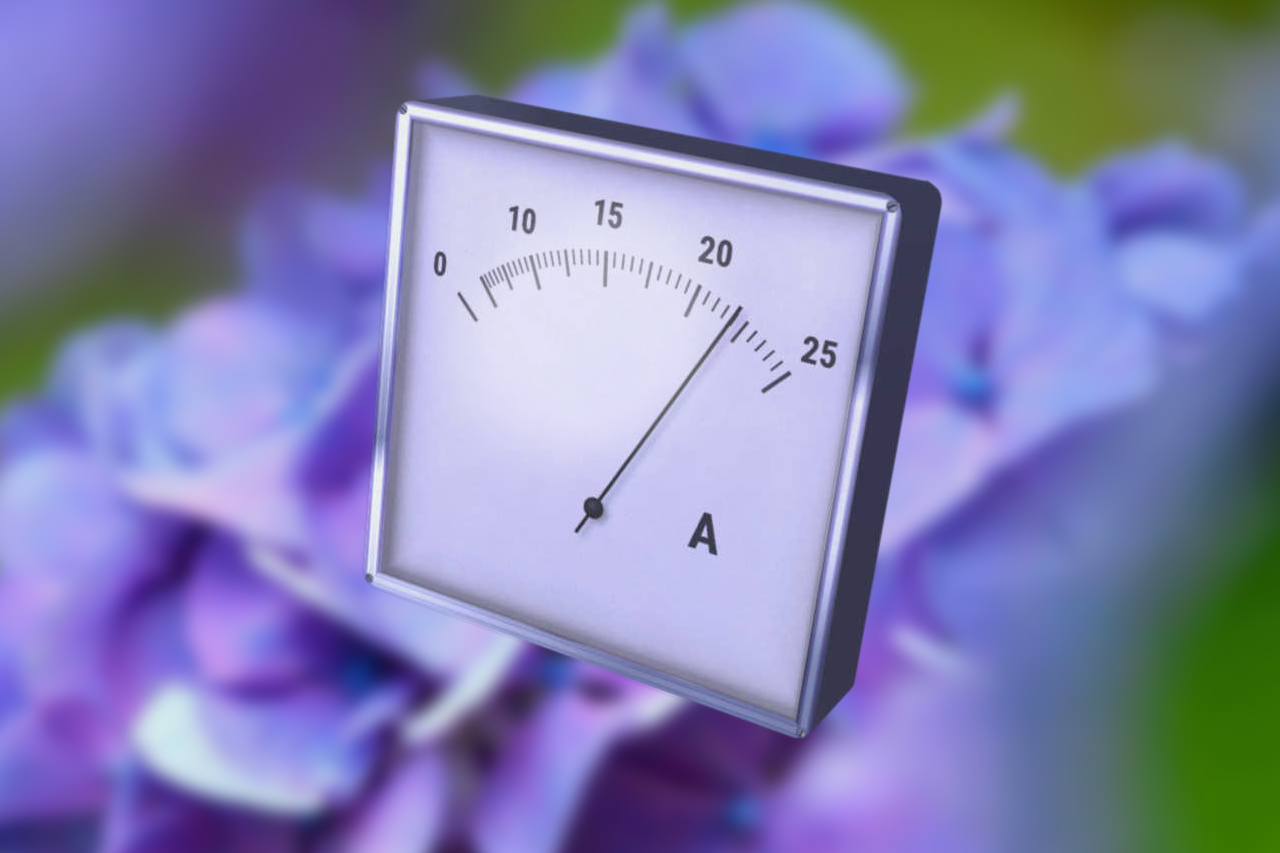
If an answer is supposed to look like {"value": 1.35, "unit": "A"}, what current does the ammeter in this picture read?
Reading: {"value": 22, "unit": "A"}
